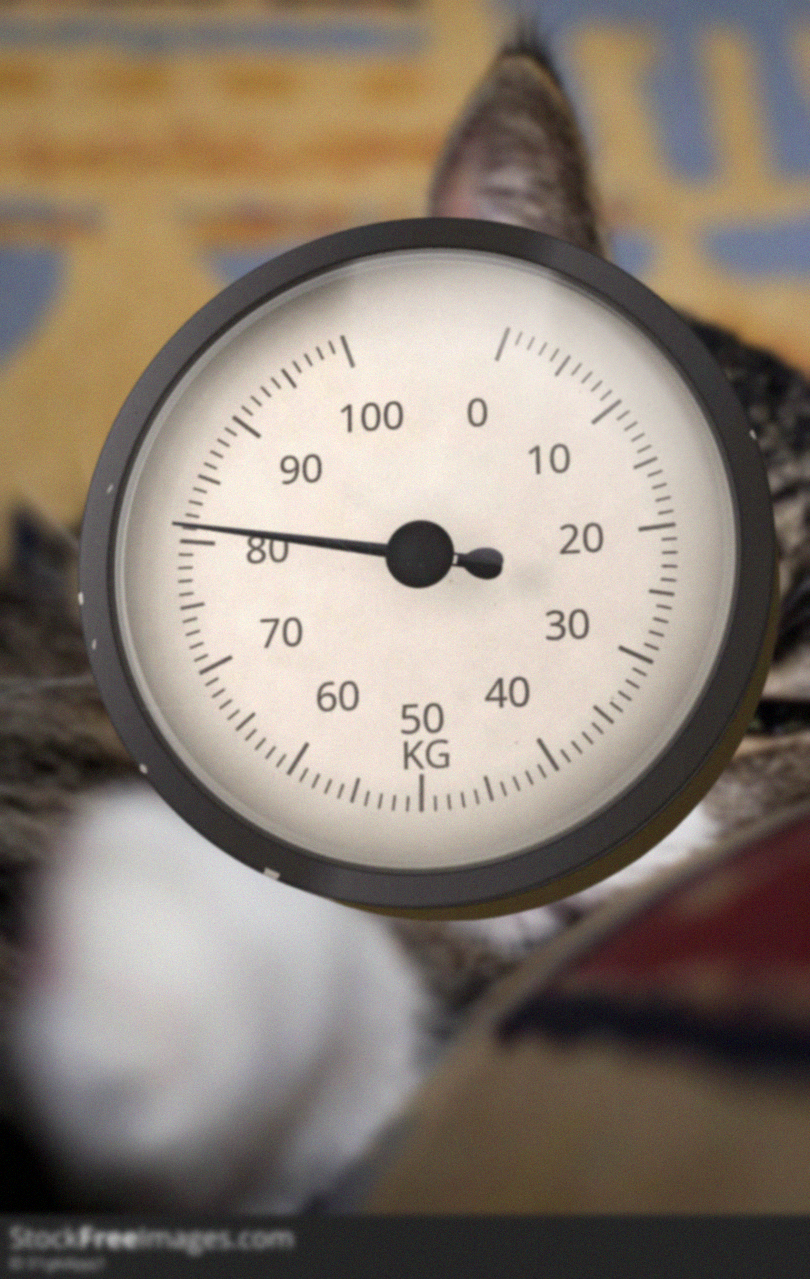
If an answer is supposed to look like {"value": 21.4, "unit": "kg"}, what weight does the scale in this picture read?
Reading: {"value": 81, "unit": "kg"}
